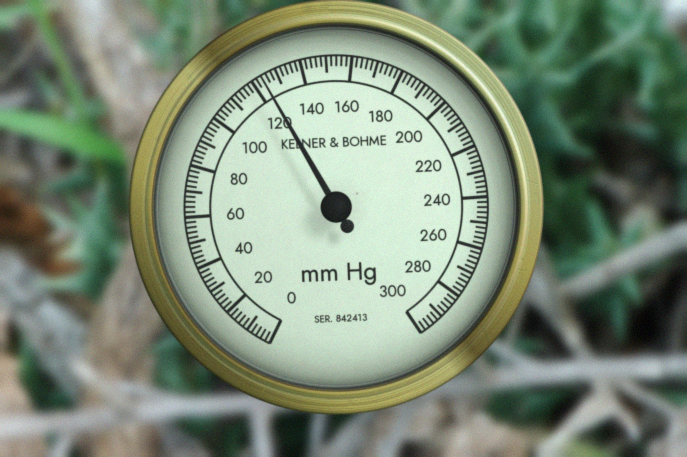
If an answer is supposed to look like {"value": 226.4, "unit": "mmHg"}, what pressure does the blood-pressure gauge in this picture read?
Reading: {"value": 124, "unit": "mmHg"}
